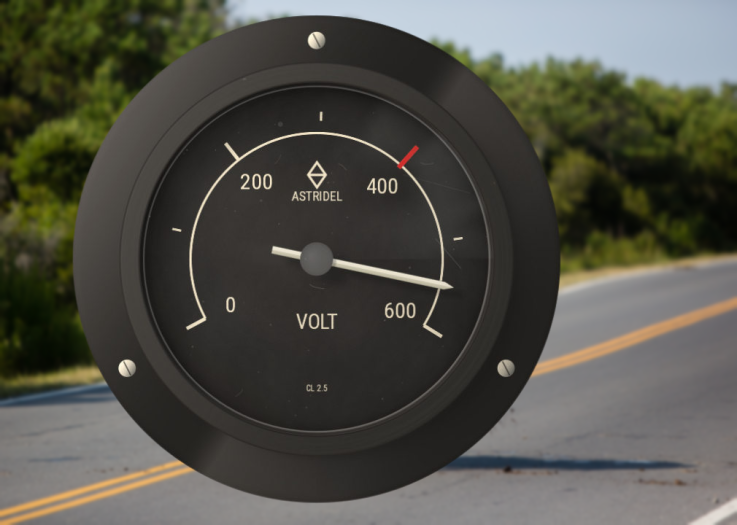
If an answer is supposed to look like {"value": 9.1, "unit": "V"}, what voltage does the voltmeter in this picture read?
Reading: {"value": 550, "unit": "V"}
